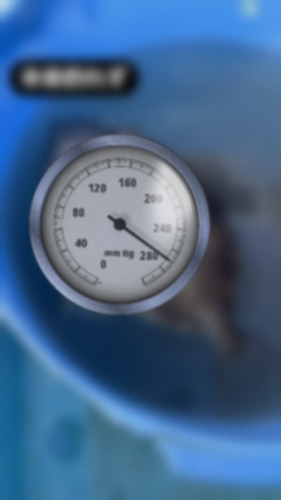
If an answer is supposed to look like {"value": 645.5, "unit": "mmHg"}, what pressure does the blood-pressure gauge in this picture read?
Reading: {"value": 270, "unit": "mmHg"}
